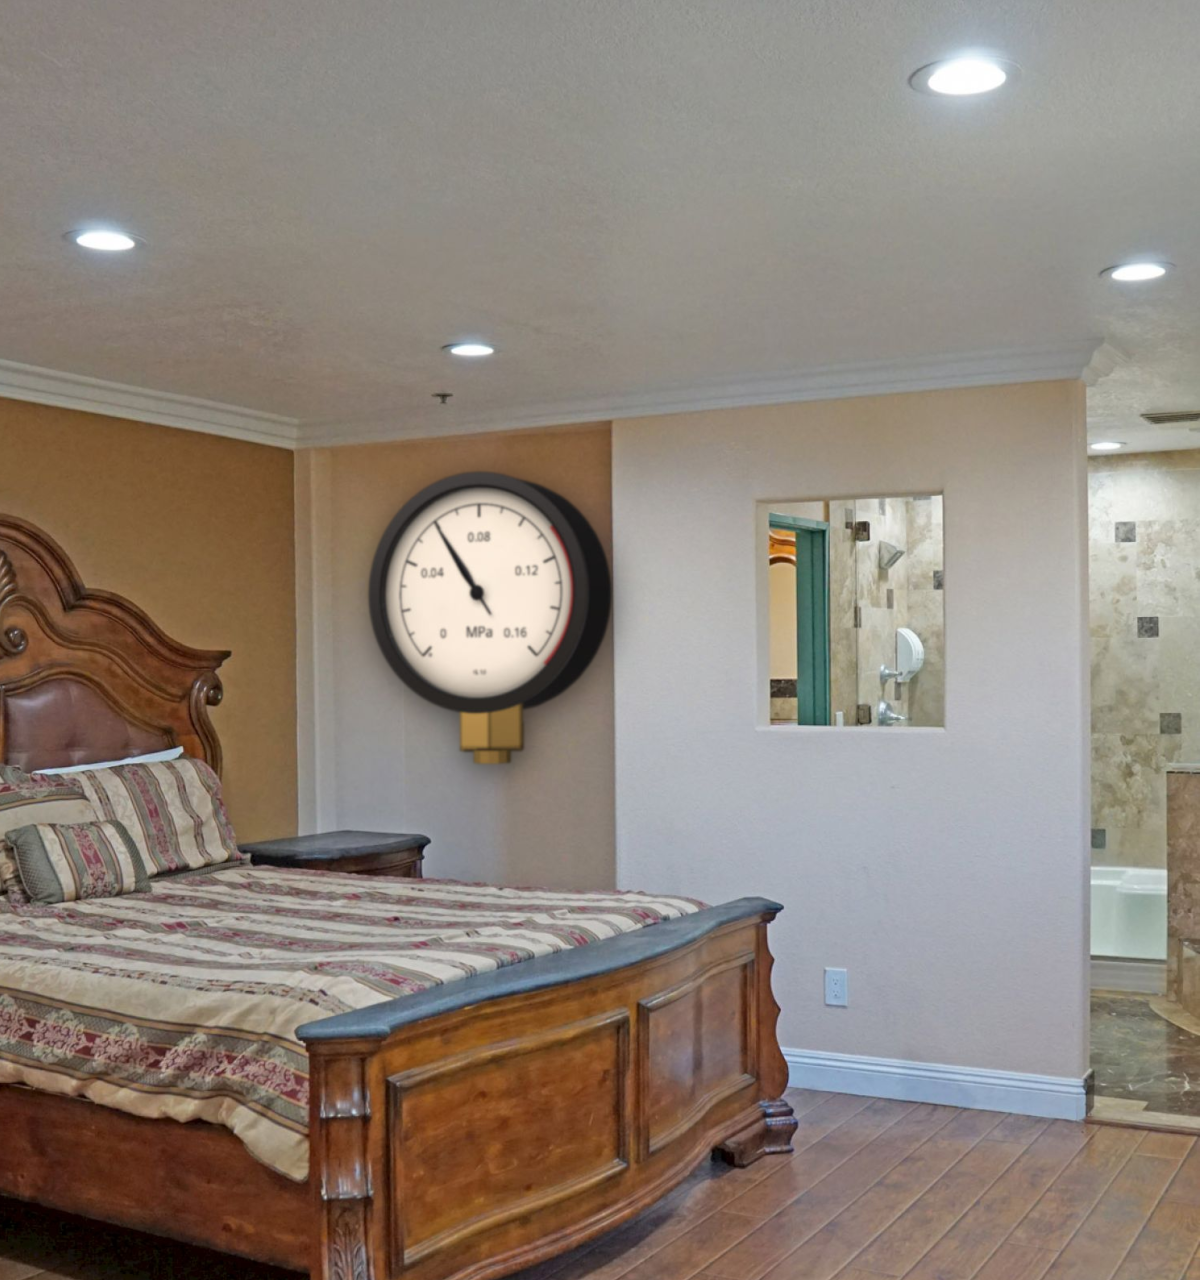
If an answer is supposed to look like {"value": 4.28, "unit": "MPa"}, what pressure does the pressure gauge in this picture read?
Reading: {"value": 0.06, "unit": "MPa"}
